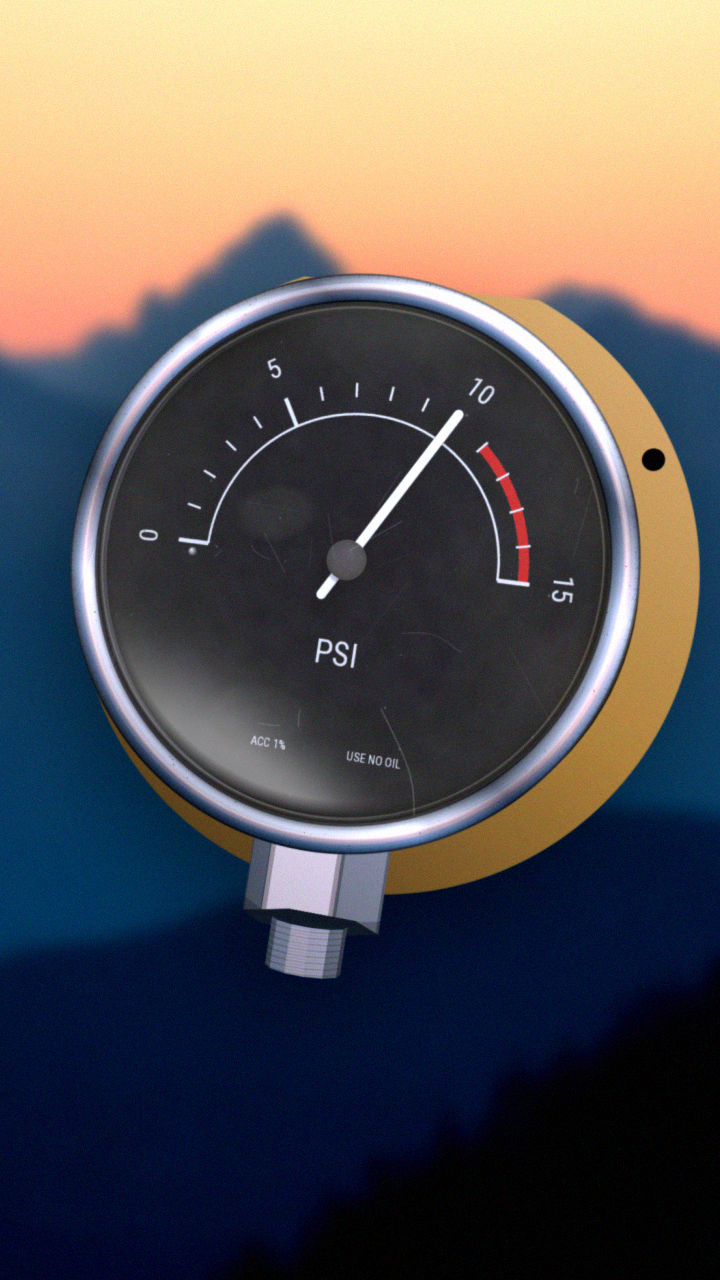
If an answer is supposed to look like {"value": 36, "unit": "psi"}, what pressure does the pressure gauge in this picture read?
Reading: {"value": 10, "unit": "psi"}
